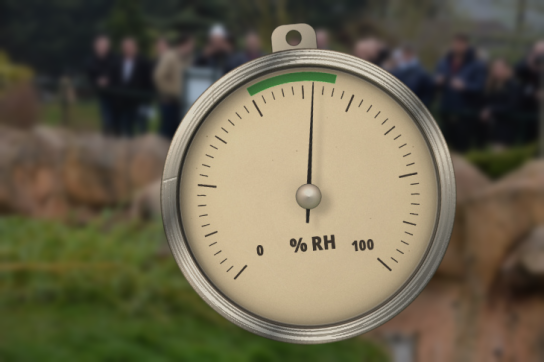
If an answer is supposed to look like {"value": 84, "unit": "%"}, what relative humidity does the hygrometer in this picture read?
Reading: {"value": 52, "unit": "%"}
